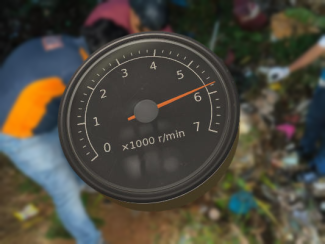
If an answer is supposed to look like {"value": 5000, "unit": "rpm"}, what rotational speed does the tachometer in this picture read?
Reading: {"value": 5800, "unit": "rpm"}
